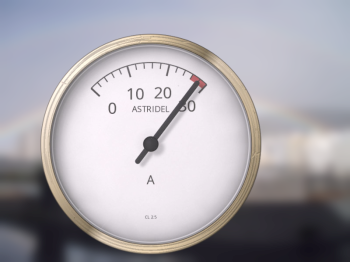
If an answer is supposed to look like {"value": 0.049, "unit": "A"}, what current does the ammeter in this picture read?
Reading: {"value": 28, "unit": "A"}
